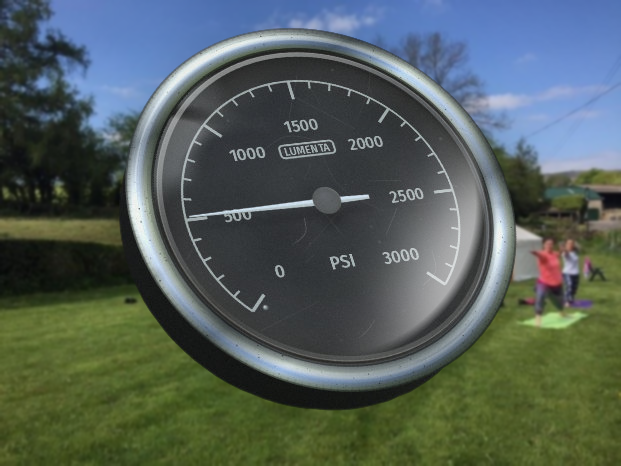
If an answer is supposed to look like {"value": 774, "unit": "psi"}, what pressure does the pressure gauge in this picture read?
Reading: {"value": 500, "unit": "psi"}
